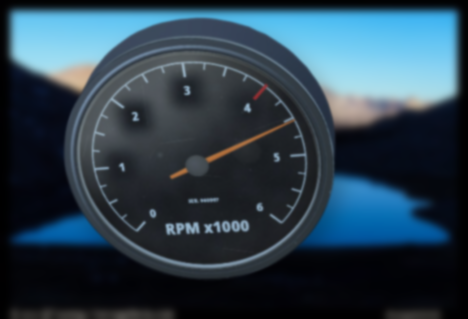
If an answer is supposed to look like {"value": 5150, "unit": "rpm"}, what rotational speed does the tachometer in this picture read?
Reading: {"value": 4500, "unit": "rpm"}
